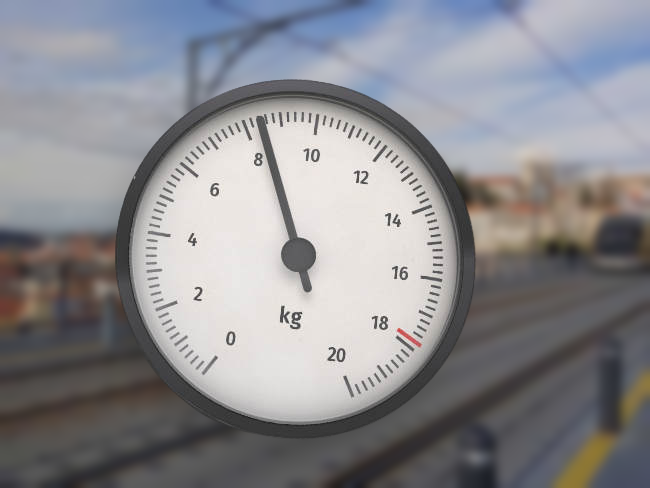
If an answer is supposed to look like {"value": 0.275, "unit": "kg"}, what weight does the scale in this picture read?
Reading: {"value": 8.4, "unit": "kg"}
